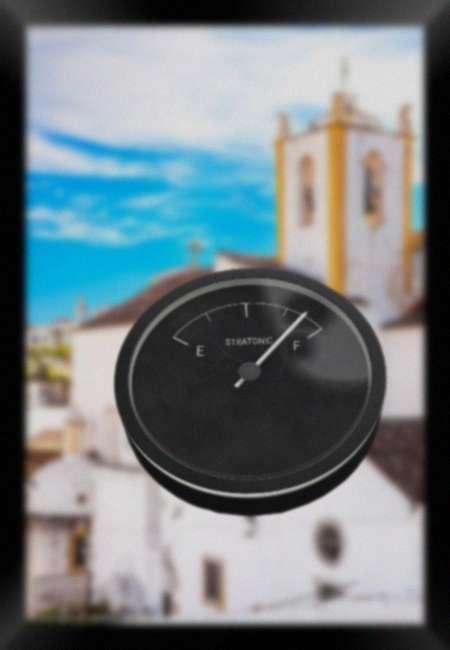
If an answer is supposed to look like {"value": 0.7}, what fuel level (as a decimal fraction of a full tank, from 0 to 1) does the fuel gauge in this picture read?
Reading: {"value": 0.875}
